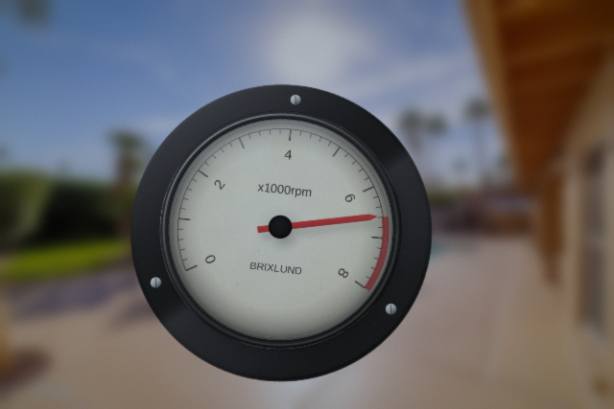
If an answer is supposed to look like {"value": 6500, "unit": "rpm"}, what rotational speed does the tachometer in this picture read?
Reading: {"value": 6600, "unit": "rpm"}
